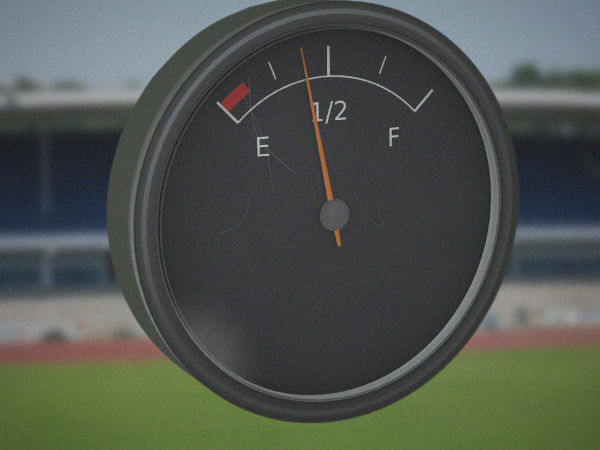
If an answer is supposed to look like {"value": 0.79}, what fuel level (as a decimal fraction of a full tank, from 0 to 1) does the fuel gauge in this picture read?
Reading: {"value": 0.375}
